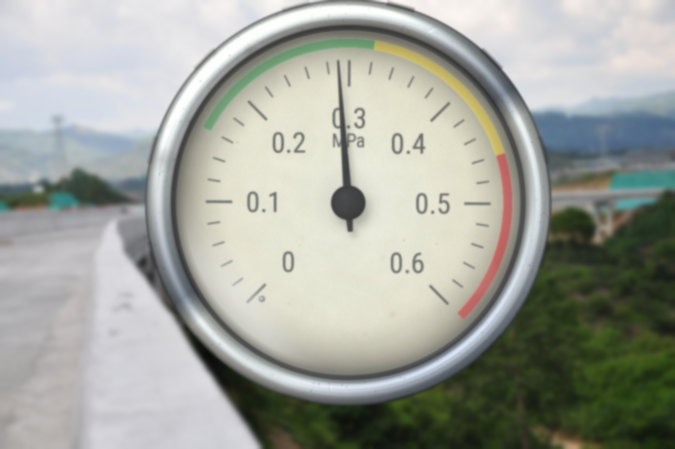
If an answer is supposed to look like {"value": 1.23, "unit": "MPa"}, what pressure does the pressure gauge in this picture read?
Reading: {"value": 0.29, "unit": "MPa"}
